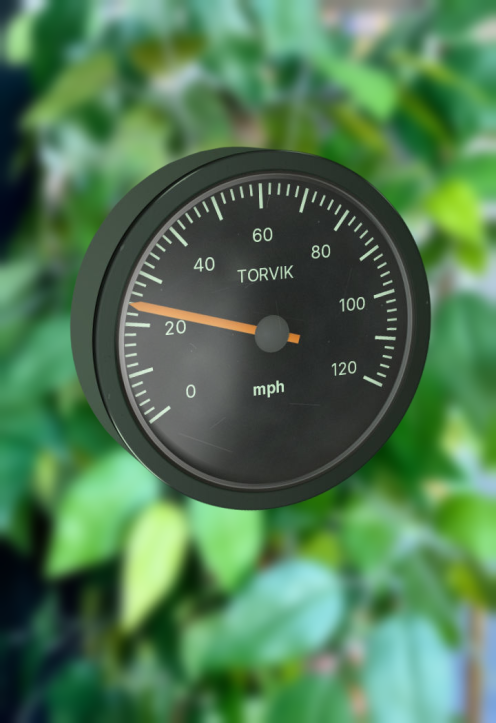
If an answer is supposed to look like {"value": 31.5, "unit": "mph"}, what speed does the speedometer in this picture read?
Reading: {"value": 24, "unit": "mph"}
